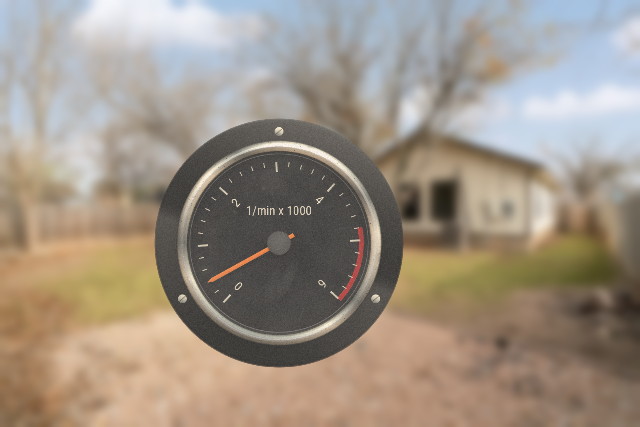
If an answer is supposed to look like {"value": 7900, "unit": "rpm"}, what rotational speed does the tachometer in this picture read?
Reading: {"value": 400, "unit": "rpm"}
